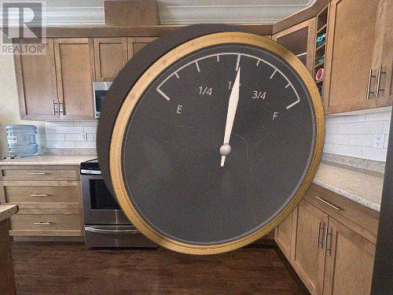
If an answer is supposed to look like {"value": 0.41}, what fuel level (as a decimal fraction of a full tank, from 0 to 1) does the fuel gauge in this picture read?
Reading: {"value": 0.5}
